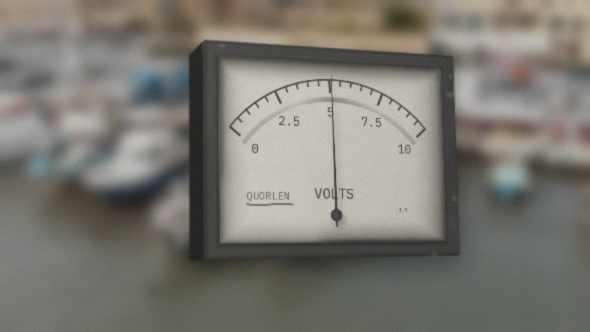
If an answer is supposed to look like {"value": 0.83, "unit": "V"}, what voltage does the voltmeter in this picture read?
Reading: {"value": 5, "unit": "V"}
